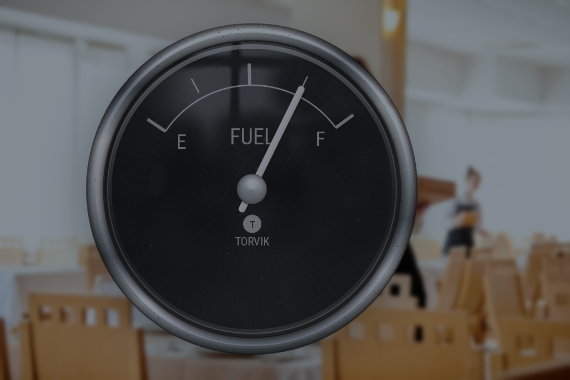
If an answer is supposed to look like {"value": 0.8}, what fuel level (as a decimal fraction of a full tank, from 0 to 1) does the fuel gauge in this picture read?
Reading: {"value": 0.75}
